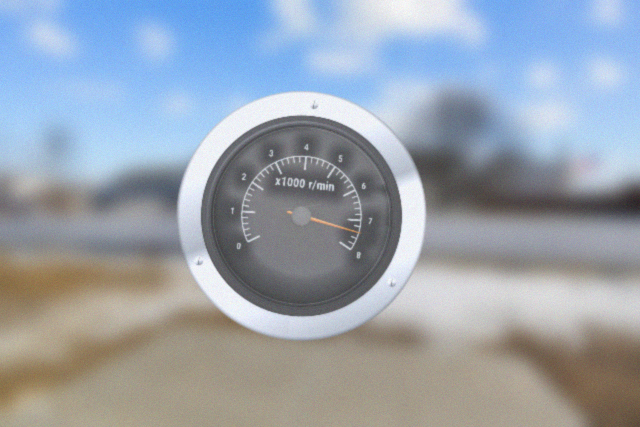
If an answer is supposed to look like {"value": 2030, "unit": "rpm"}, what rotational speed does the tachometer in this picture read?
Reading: {"value": 7400, "unit": "rpm"}
